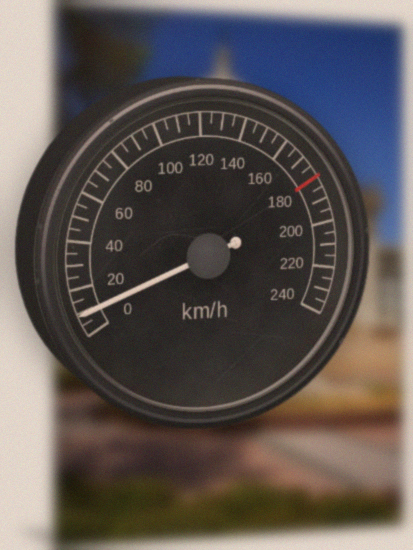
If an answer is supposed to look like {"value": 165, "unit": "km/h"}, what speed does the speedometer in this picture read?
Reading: {"value": 10, "unit": "km/h"}
